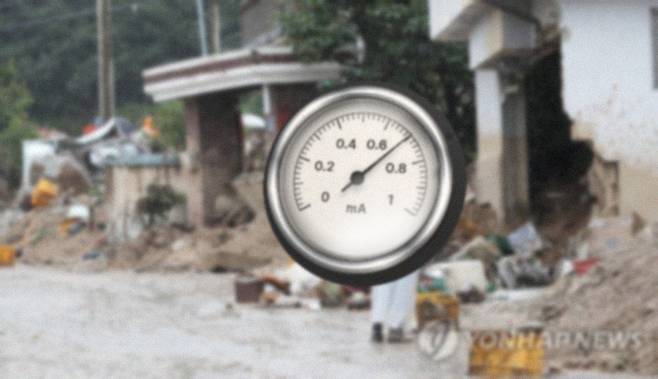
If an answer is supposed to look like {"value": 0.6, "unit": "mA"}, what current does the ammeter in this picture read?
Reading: {"value": 0.7, "unit": "mA"}
